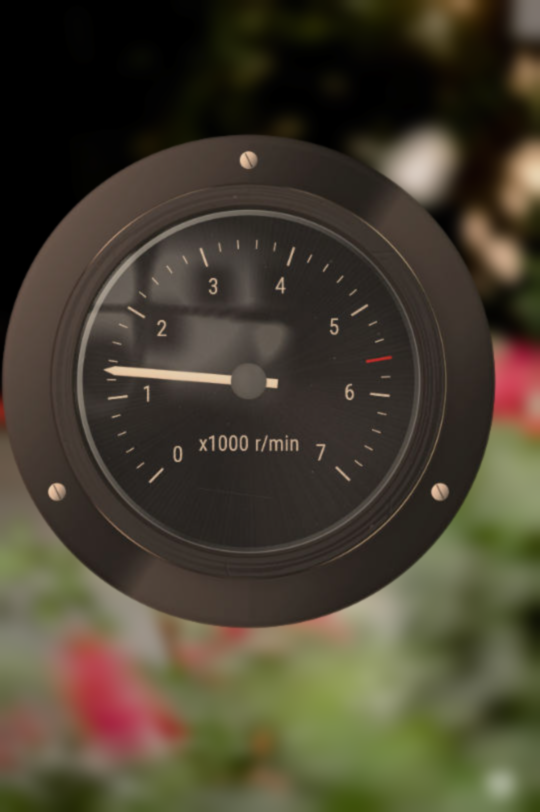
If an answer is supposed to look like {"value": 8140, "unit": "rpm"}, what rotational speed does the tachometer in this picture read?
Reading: {"value": 1300, "unit": "rpm"}
